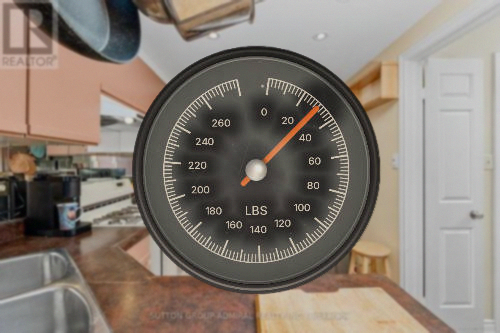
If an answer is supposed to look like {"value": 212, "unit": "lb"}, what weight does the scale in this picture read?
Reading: {"value": 30, "unit": "lb"}
